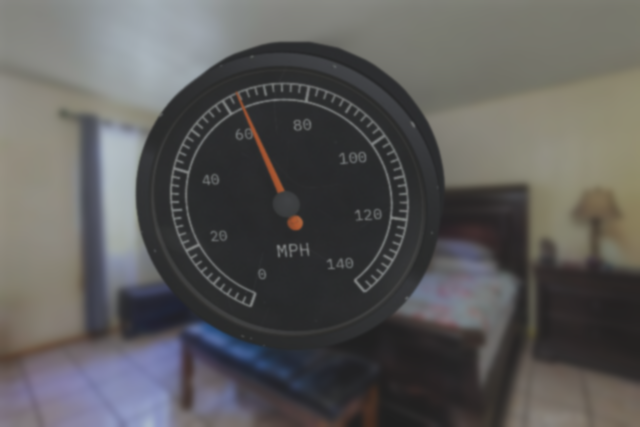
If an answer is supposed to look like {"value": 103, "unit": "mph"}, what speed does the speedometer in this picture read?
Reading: {"value": 64, "unit": "mph"}
